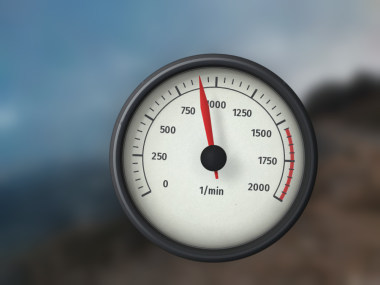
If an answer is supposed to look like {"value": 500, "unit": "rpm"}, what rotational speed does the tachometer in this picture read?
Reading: {"value": 900, "unit": "rpm"}
